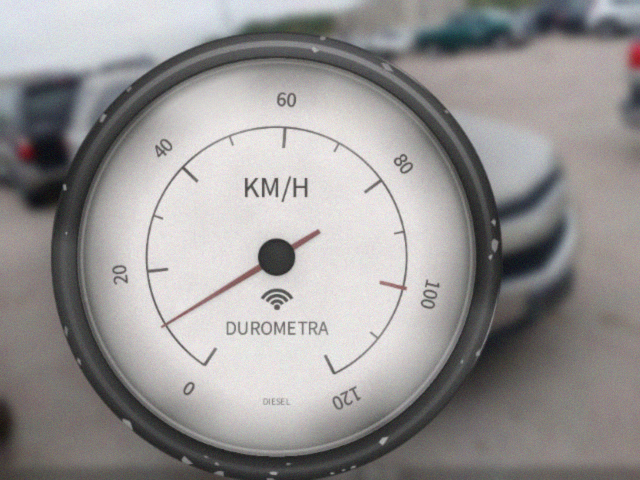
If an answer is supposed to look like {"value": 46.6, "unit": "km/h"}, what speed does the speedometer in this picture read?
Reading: {"value": 10, "unit": "km/h"}
